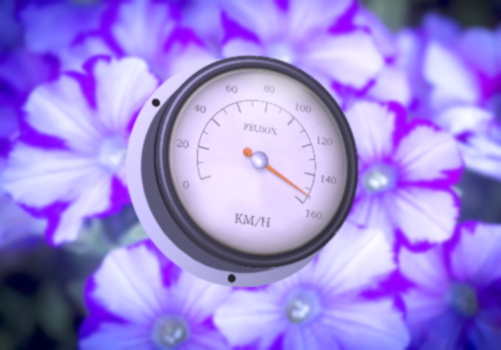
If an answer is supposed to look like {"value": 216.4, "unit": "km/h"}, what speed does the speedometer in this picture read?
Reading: {"value": 155, "unit": "km/h"}
